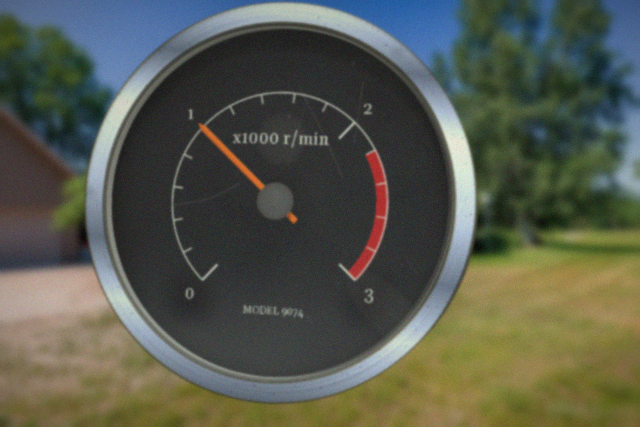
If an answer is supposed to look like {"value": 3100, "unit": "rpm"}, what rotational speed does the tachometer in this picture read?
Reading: {"value": 1000, "unit": "rpm"}
